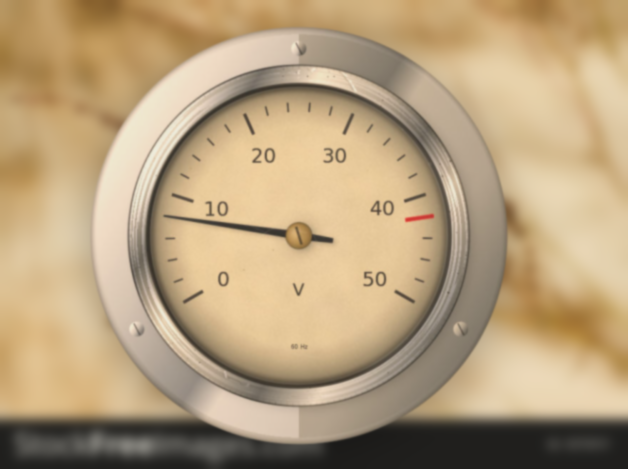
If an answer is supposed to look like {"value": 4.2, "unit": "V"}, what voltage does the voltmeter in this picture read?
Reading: {"value": 8, "unit": "V"}
